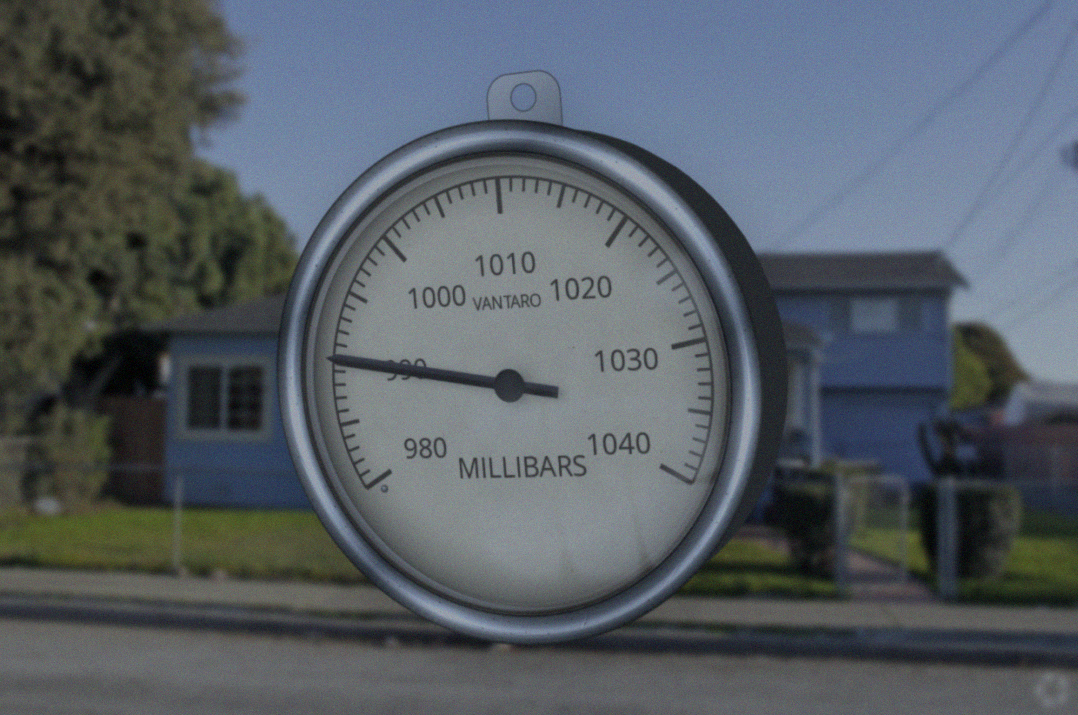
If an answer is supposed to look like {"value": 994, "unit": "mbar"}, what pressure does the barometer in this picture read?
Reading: {"value": 990, "unit": "mbar"}
